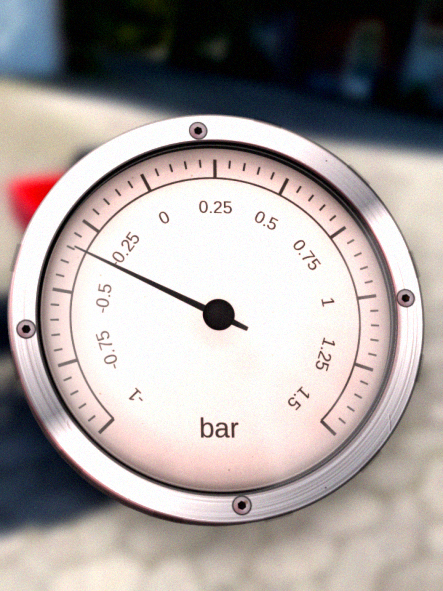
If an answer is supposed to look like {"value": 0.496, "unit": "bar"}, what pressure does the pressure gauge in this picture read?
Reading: {"value": -0.35, "unit": "bar"}
